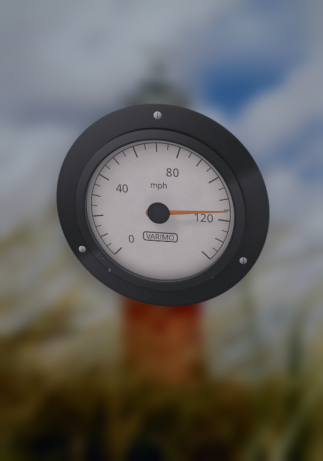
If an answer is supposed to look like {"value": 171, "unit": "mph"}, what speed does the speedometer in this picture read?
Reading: {"value": 115, "unit": "mph"}
